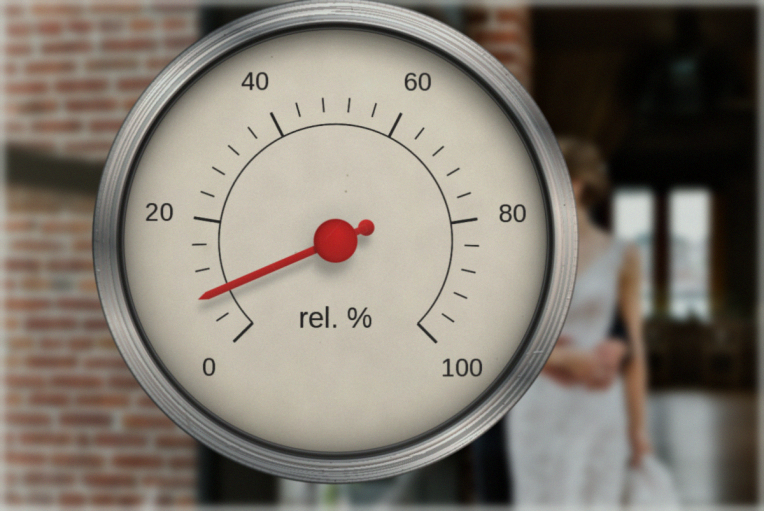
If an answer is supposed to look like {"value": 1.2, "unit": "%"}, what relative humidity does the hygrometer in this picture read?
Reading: {"value": 8, "unit": "%"}
